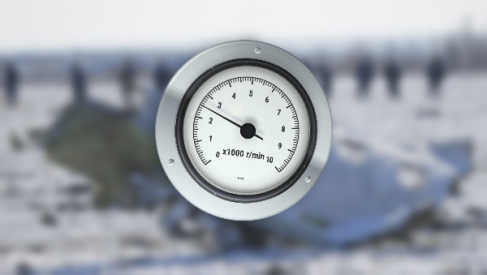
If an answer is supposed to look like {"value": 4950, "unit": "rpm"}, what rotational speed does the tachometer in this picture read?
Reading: {"value": 2500, "unit": "rpm"}
